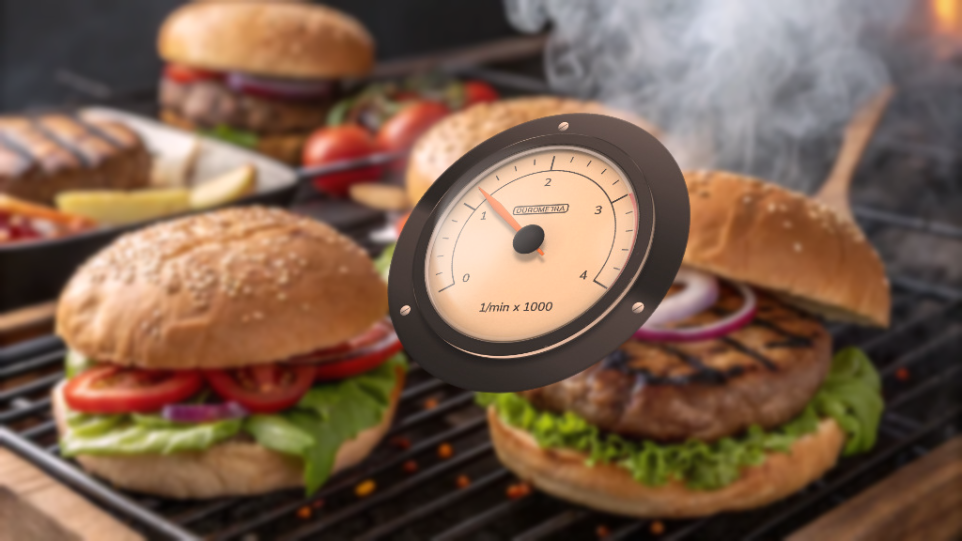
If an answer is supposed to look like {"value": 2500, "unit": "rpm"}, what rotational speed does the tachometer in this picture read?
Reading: {"value": 1200, "unit": "rpm"}
